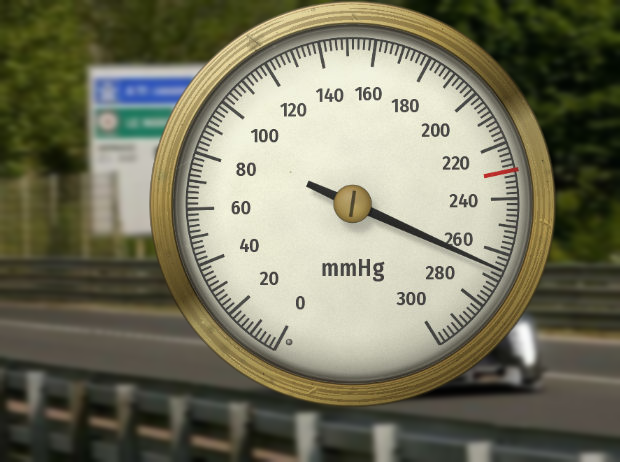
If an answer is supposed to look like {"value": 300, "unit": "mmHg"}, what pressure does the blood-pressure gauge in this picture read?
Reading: {"value": 266, "unit": "mmHg"}
